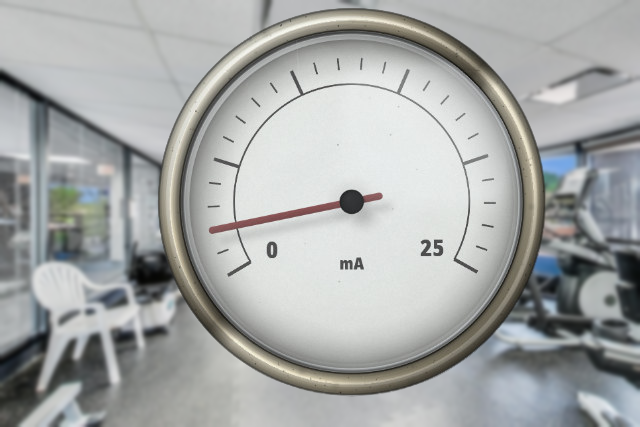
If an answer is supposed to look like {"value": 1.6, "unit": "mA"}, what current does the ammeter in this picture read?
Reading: {"value": 2, "unit": "mA"}
